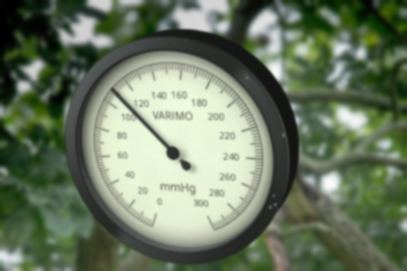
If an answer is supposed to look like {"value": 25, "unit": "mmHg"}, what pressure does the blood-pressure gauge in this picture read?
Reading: {"value": 110, "unit": "mmHg"}
